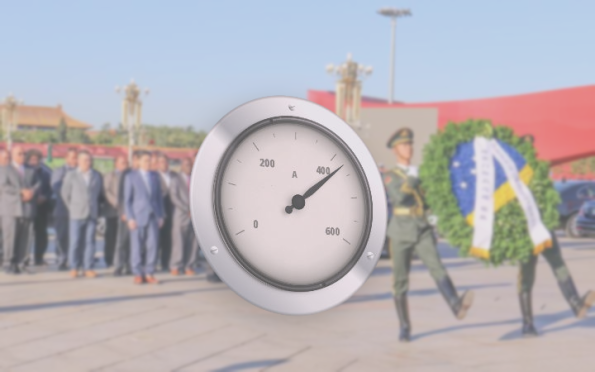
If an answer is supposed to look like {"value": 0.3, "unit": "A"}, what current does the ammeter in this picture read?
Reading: {"value": 425, "unit": "A"}
